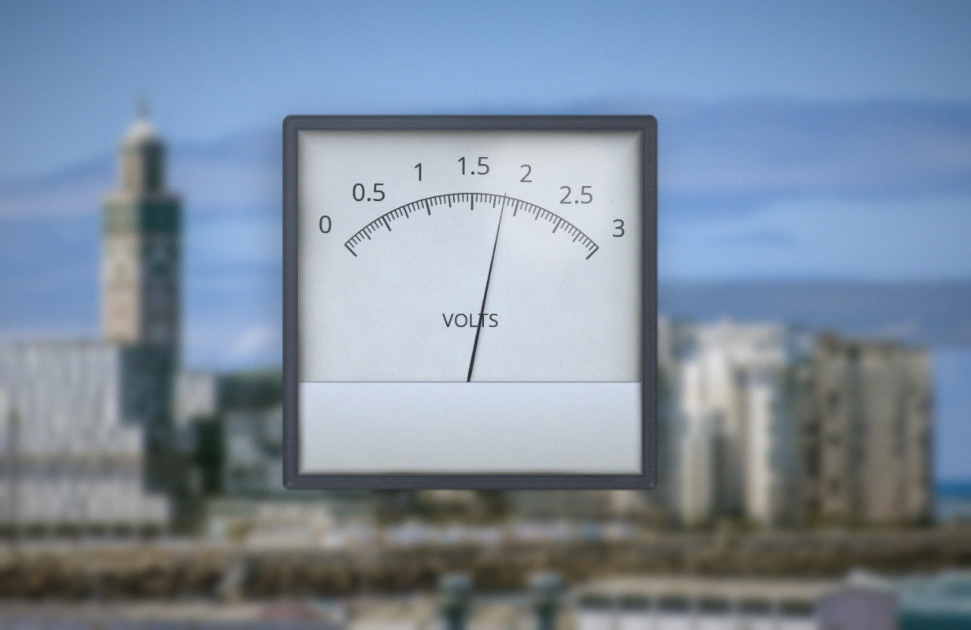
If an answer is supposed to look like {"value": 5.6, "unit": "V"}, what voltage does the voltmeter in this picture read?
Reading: {"value": 1.85, "unit": "V"}
